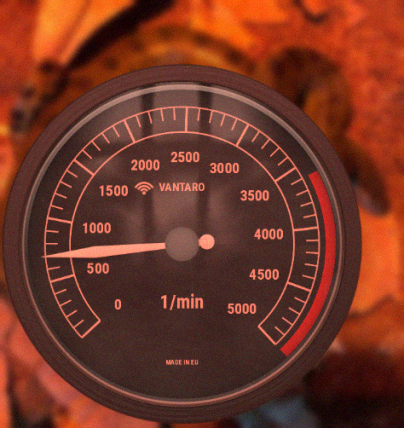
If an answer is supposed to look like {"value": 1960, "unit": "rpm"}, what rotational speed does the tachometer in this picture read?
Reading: {"value": 700, "unit": "rpm"}
